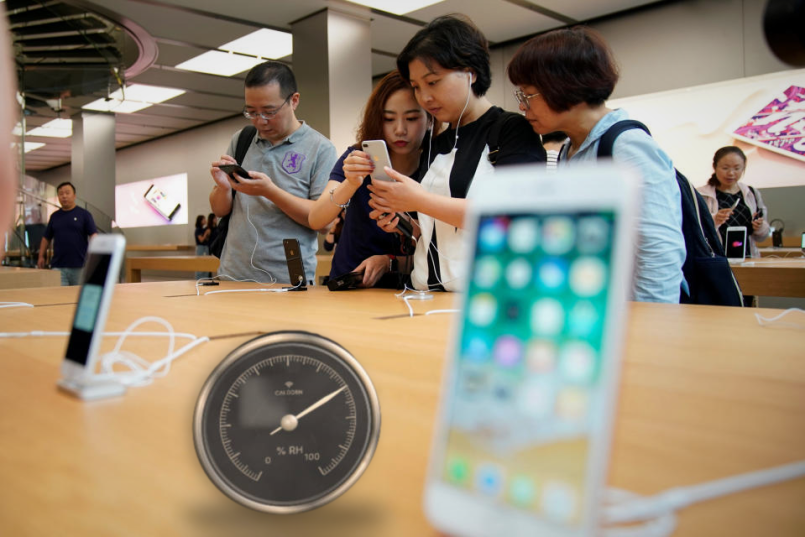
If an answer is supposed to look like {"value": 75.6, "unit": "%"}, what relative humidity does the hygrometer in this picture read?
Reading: {"value": 70, "unit": "%"}
